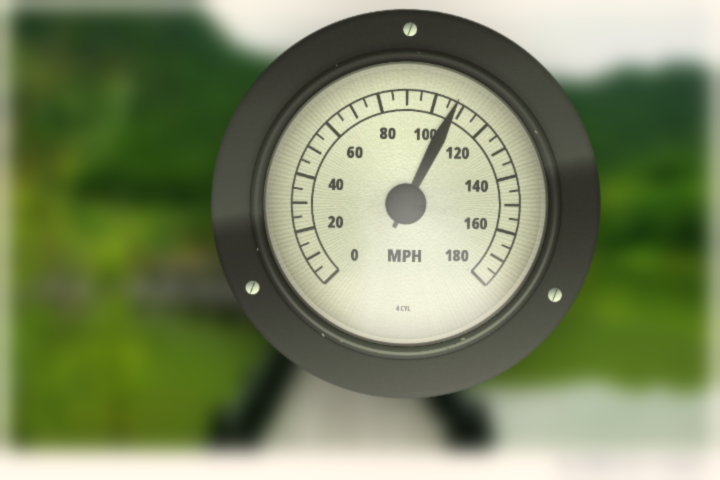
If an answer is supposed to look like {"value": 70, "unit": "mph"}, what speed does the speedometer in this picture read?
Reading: {"value": 107.5, "unit": "mph"}
